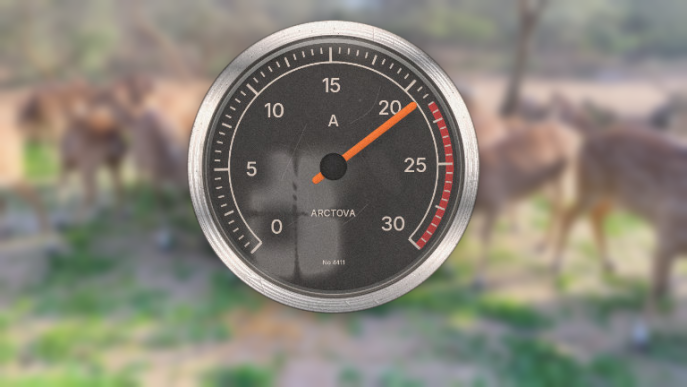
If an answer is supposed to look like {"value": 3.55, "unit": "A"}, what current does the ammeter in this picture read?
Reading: {"value": 21, "unit": "A"}
